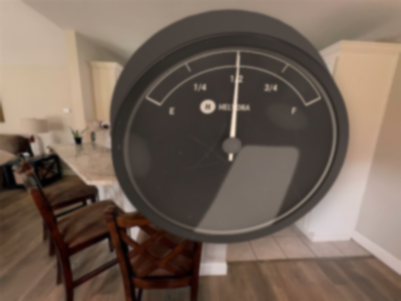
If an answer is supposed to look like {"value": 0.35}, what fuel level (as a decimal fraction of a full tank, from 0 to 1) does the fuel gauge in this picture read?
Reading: {"value": 0.5}
